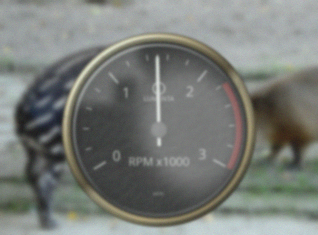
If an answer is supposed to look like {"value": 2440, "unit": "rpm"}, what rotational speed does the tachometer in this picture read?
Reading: {"value": 1500, "unit": "rpm"}
